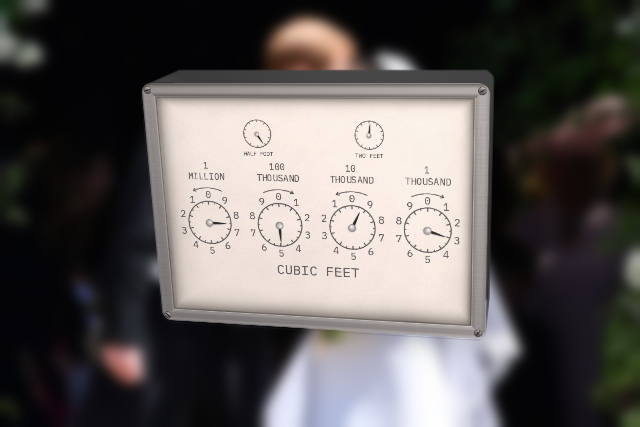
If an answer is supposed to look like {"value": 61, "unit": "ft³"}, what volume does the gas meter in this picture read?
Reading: {"value": 749300, "unit": "ft³"}
